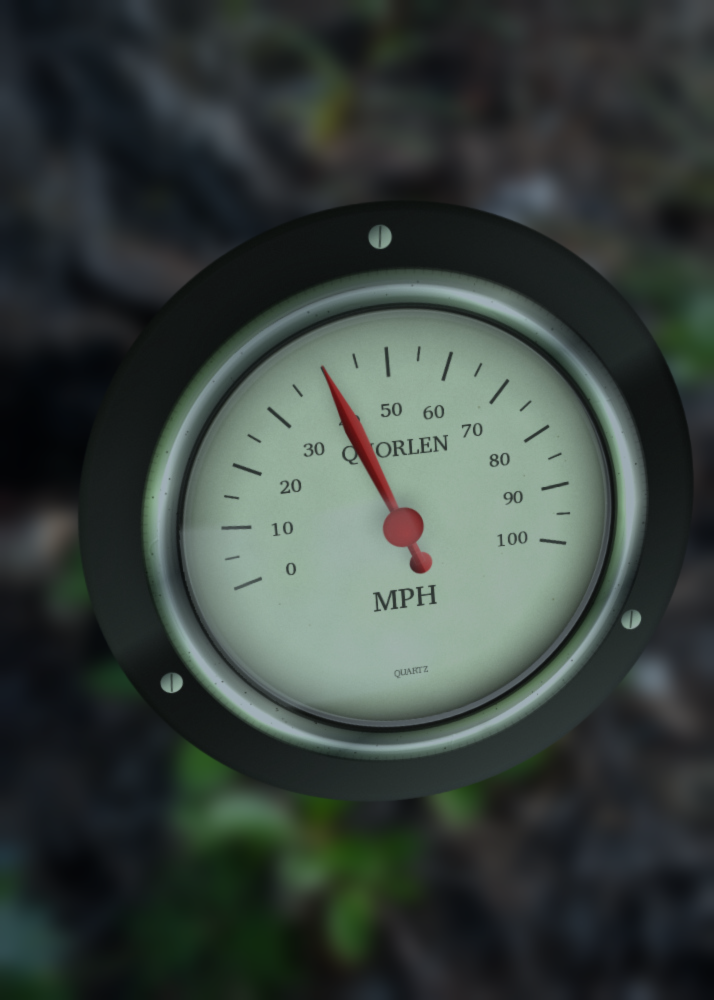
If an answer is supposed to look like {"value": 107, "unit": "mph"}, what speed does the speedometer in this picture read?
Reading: {"value": 40, "unit": "mph"}
